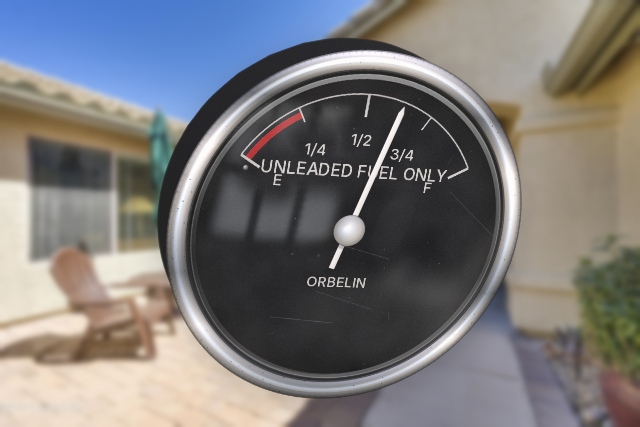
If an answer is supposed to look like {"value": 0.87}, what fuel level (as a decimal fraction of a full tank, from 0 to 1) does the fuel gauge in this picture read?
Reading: {"value": 0.625}
